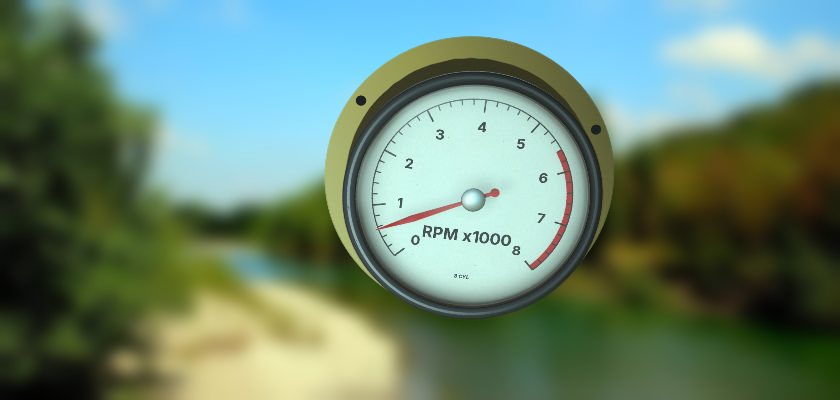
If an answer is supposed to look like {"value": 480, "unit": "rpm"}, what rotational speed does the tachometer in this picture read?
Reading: {"value": 600, "unit": "rpm"}
